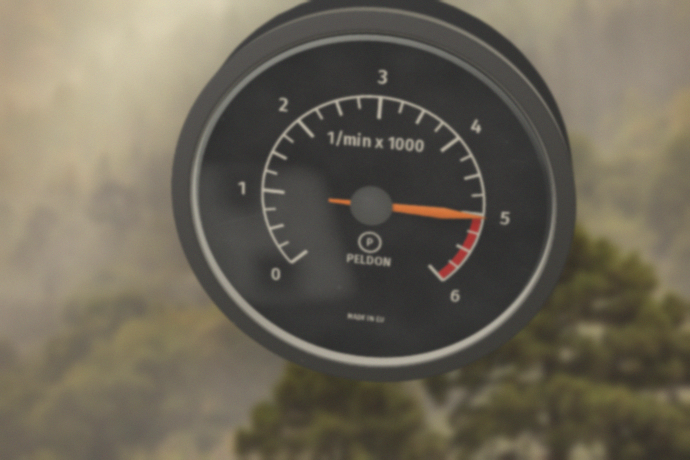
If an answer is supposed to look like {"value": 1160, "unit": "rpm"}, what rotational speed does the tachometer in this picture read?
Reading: {"value": 5000, "unit": "rpm"}
